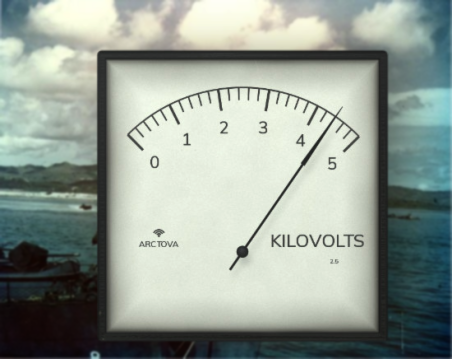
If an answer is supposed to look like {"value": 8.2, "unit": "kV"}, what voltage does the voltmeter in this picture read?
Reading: {"value": 4.4, "unit": "kV"}
